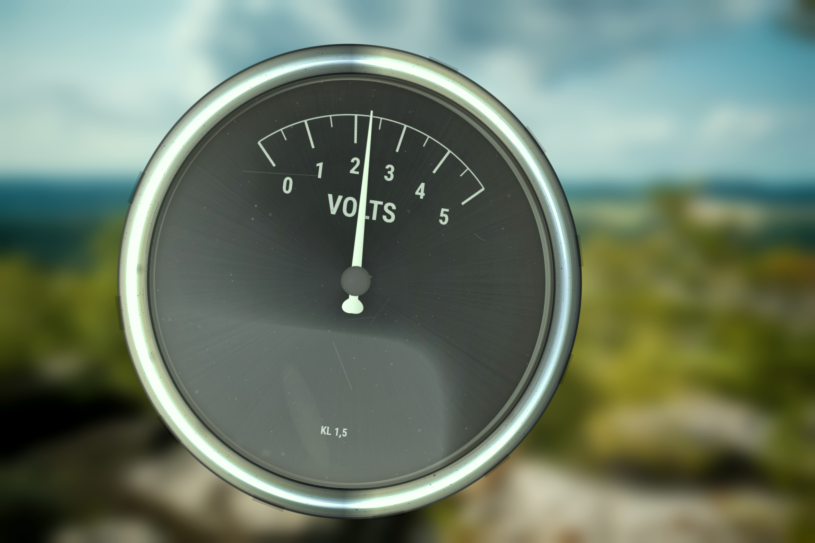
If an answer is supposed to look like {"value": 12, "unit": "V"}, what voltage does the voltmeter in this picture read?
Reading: {"value": 2.25, "unit": "V"}
